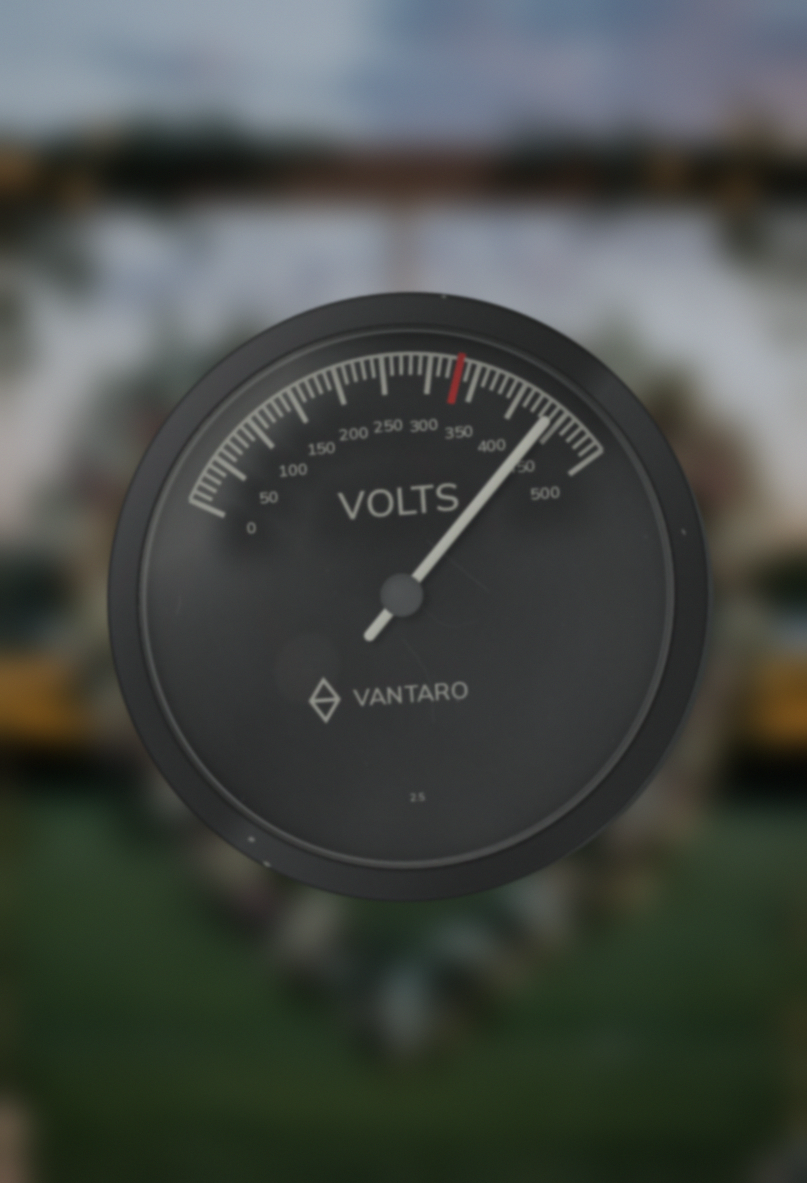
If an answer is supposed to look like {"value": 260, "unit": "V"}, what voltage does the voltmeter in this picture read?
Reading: {"value": 440, "unit": "V"}
